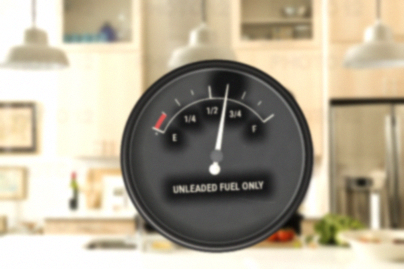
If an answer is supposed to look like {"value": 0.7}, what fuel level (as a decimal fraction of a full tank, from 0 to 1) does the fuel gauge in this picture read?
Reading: {"value": 0.625}
